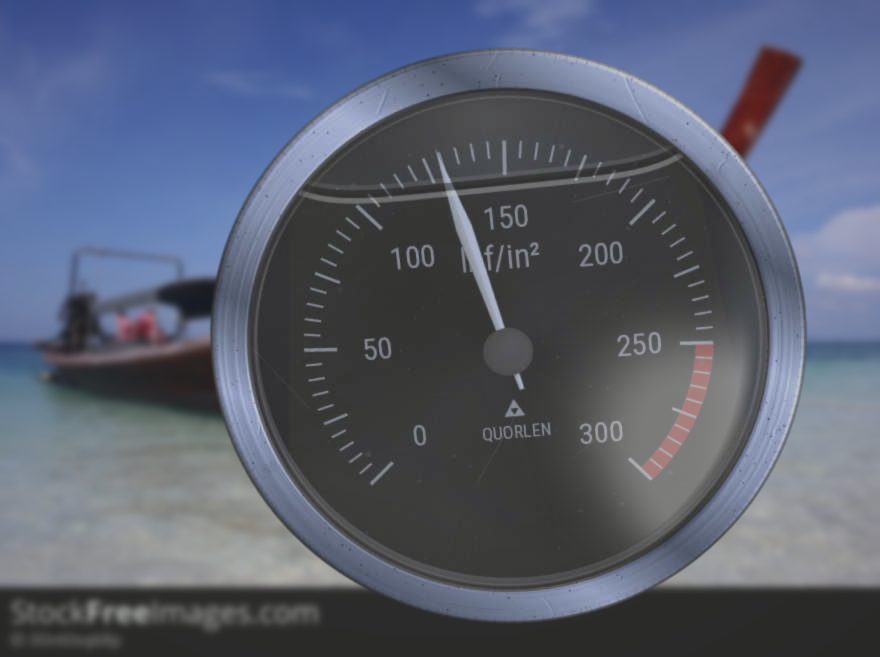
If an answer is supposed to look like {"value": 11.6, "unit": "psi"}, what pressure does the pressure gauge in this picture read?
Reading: {"value": 130, "unit": "psi"}
